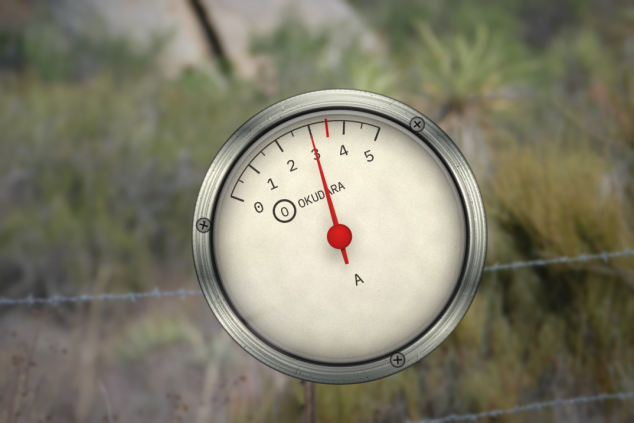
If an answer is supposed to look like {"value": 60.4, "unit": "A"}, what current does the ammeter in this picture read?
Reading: {"value": 3, "unit": "A"}
